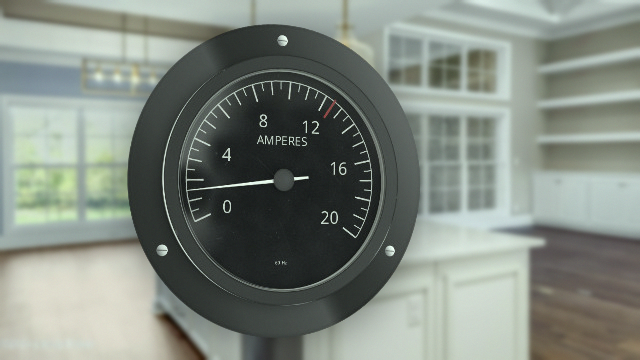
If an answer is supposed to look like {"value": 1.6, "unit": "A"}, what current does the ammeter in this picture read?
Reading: {"value": 1.5, "unit": "A"}
